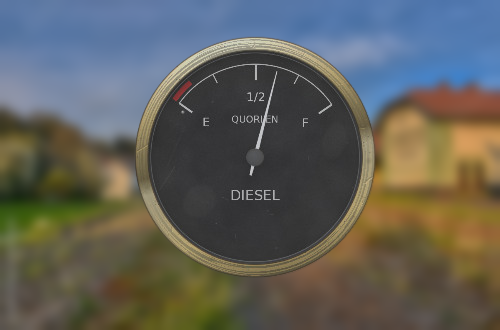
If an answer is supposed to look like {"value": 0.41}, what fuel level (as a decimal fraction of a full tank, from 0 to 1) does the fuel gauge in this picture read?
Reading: {"value": 0.625}
